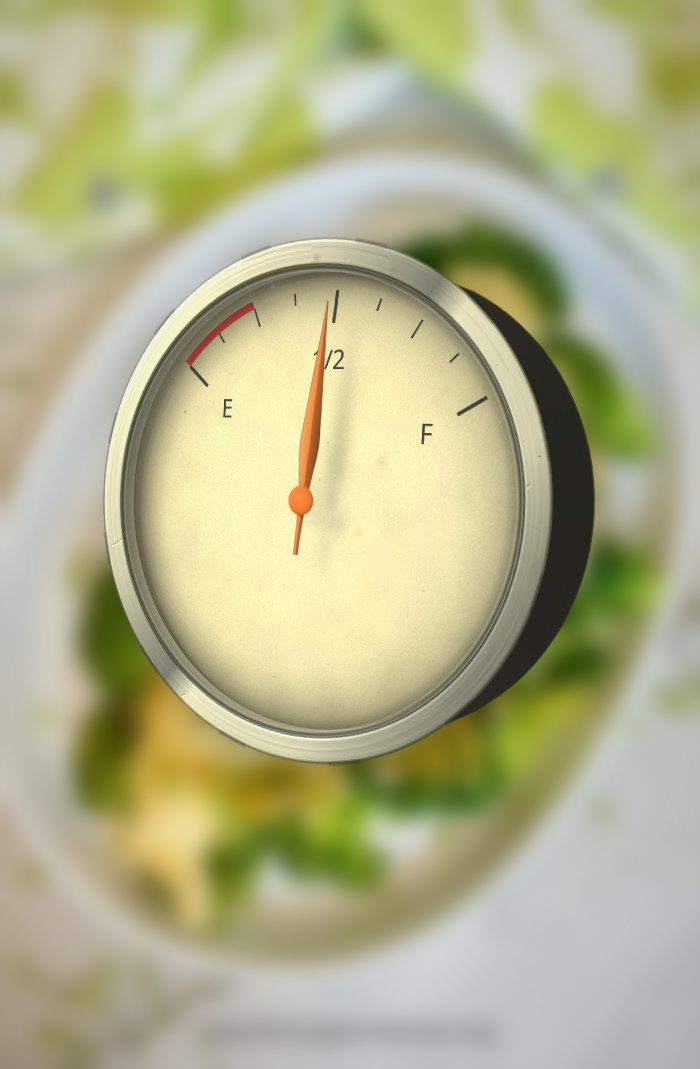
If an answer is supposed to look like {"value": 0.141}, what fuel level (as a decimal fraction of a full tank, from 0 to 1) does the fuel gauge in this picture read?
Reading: {"value": 0.5}
